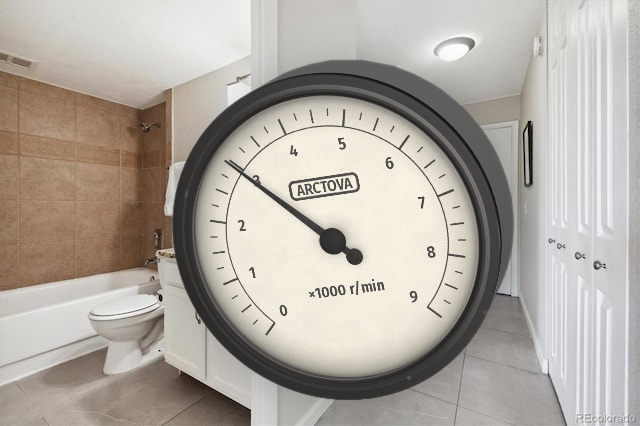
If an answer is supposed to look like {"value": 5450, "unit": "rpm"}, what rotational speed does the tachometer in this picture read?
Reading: {"value": 3000, "unit": "rpm"}
